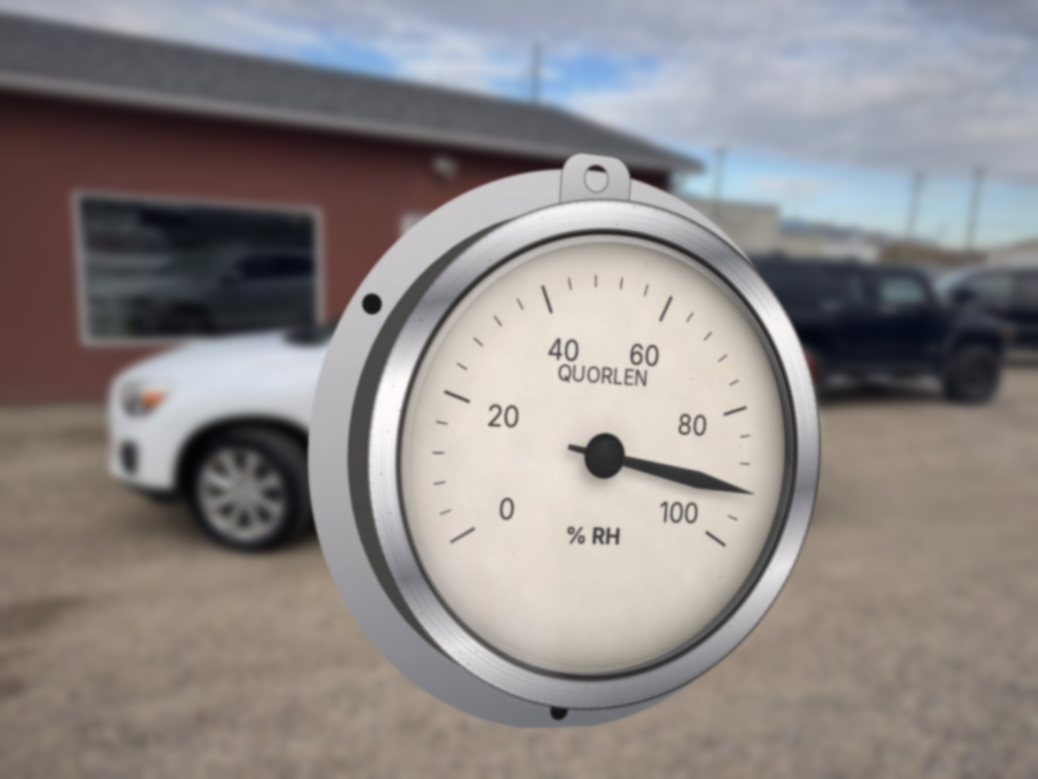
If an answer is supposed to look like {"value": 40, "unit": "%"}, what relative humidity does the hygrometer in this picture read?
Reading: {"value": 92, "unit": "%"}
